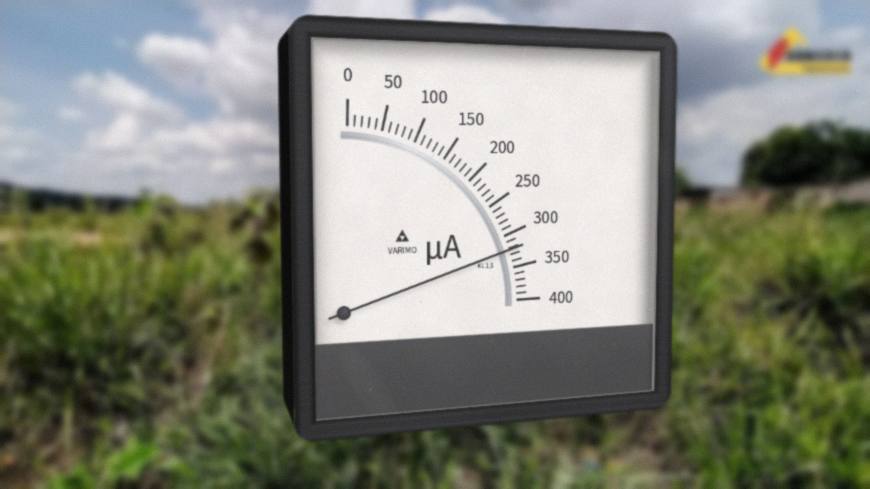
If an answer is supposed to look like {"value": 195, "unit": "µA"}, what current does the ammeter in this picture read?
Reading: {"value": 320, "unit": "µA"}
